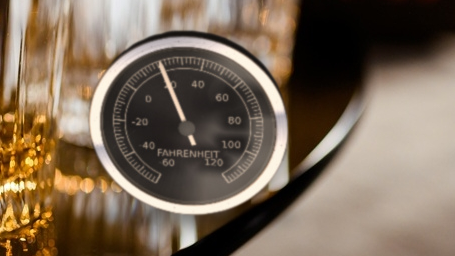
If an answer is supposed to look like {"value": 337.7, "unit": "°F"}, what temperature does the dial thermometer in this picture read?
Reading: {"value": 20, "unit": "°F"}
